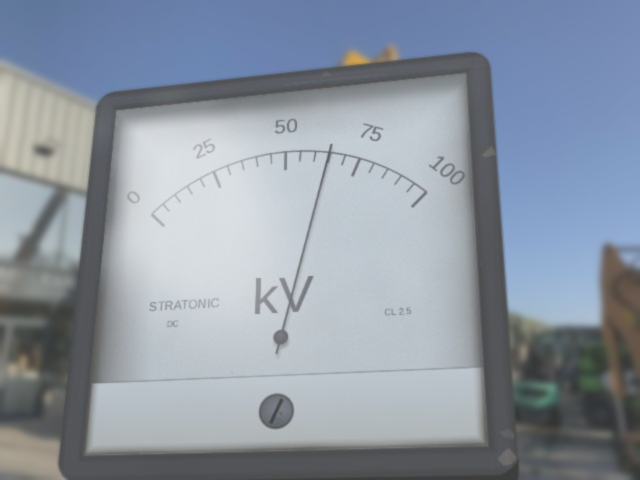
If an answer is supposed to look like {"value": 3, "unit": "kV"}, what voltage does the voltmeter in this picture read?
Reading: {"value": 65, "unit": "kV"}
